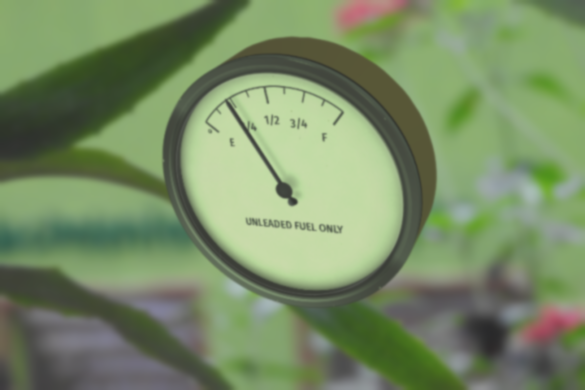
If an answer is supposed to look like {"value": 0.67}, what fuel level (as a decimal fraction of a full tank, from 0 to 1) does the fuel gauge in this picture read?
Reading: {"value": 0.25}
